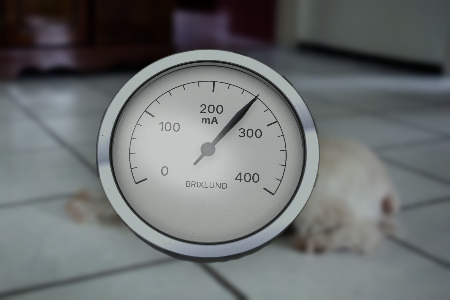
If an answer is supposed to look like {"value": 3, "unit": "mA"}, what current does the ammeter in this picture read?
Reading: {"value": 260, "unit": "mA"}
